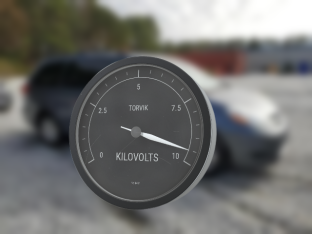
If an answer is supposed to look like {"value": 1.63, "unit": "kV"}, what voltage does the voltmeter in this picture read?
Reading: {"value": 9.5, "unit": "kV"}
